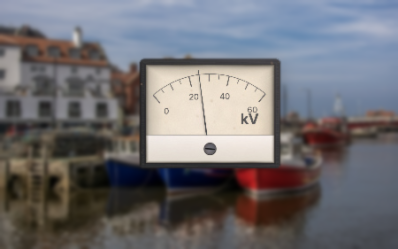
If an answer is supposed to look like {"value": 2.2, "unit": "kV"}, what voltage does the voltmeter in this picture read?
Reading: {"value": 25, "unit": "kV"}
